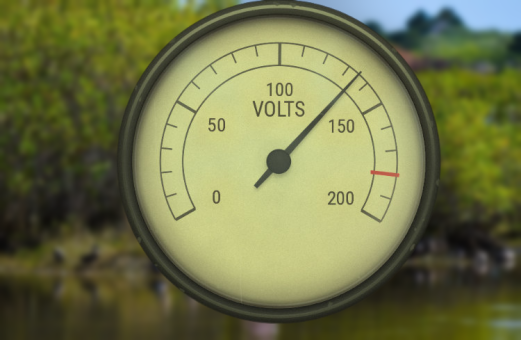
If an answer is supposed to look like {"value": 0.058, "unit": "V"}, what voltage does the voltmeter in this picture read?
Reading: {"value": 135, "unit": "V"}
